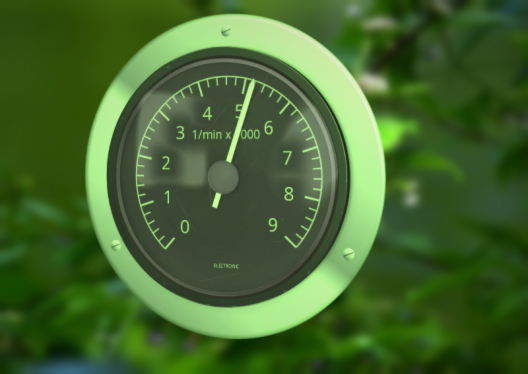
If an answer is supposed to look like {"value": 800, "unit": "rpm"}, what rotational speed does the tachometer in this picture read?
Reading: {"value": 5200, "unit": "rpm"}
